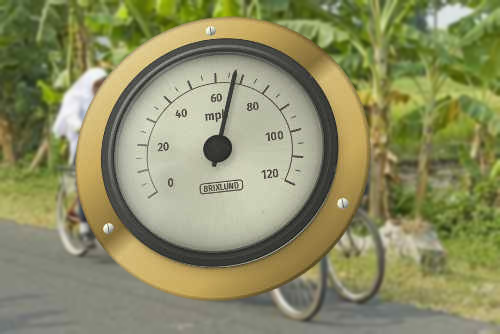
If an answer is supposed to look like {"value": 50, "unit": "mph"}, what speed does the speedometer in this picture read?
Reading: {"value": 67.5, "unit": "mph"}
